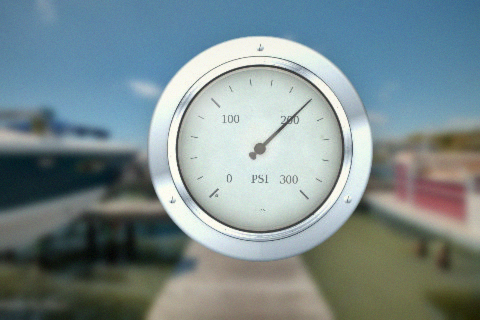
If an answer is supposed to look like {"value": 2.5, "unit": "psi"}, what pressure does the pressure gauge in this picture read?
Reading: {"value": 200, "unit": "psi"}
